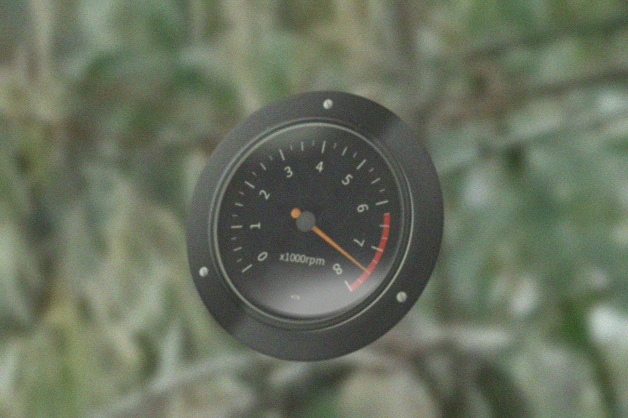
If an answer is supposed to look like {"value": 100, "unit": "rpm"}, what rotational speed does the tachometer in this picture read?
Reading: {"value": 7500, "unit": "rpm"}
